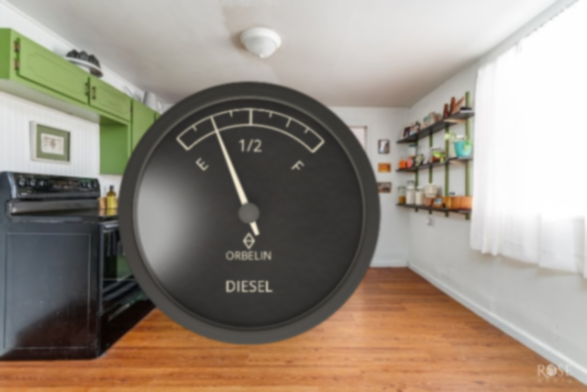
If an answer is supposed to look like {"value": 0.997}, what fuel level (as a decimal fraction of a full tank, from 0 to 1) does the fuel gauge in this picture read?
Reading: {"value": 0.25}
